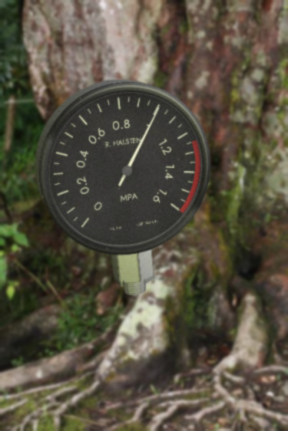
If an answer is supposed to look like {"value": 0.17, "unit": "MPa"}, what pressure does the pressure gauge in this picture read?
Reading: {"value": 1, "unit": "MPa"}
